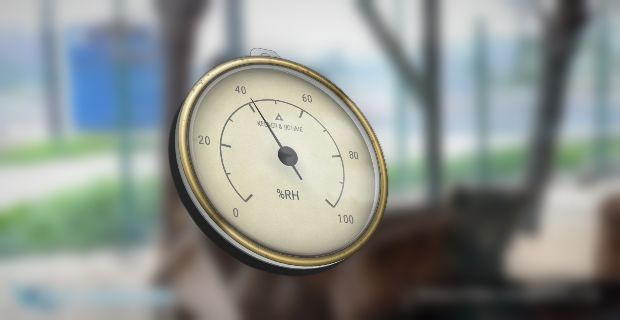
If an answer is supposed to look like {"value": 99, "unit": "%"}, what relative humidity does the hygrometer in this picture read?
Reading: {"value": 40, "unit": "%"}
